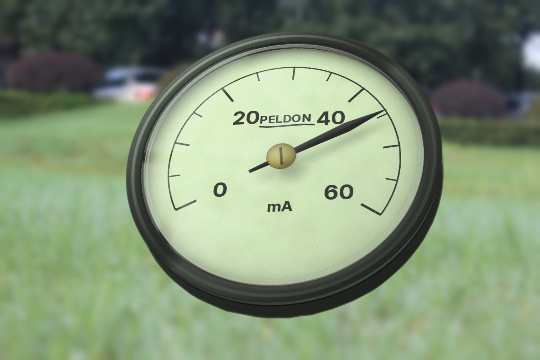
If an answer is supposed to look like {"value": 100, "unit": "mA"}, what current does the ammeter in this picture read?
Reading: {"value": 45, "unit": "mA"}
